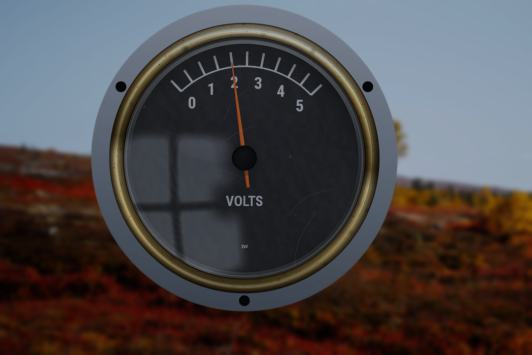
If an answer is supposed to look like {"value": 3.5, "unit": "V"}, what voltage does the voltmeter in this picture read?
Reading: {"value": 2, "unit": "V"}
